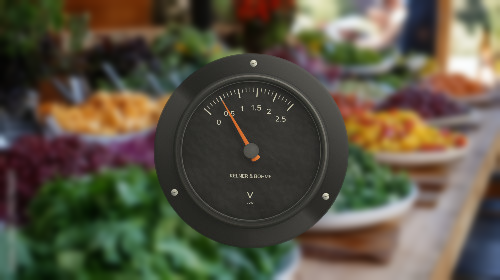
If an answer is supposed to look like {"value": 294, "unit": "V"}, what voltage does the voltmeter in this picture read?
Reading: {"value": 0.5, "unit": "V"}
